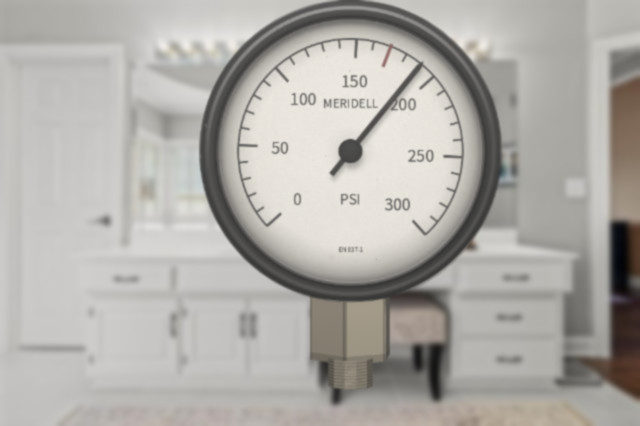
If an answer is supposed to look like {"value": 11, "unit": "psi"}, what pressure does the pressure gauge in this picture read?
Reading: {"value": 190, "unit": "psi"}
